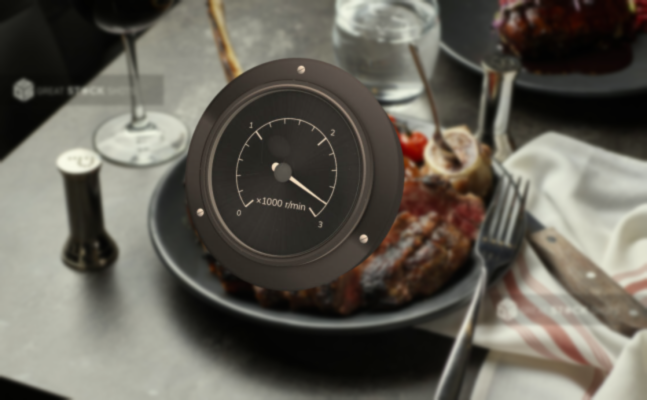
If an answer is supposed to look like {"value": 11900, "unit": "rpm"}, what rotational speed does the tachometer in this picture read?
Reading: {"value": 2800, "unit": "rpm"}
